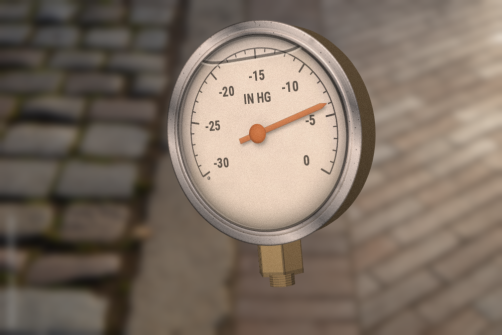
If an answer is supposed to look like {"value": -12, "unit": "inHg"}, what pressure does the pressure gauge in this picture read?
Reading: {"value": -6, "unit": "inHg"}
